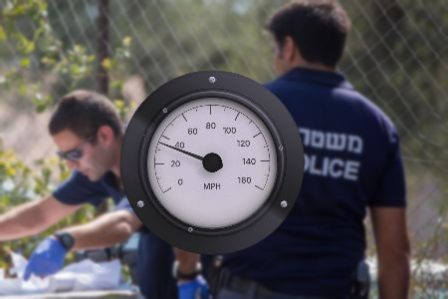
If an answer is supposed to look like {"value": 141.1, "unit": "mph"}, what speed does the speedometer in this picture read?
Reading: {"value": 35, "unit": "mph"}
